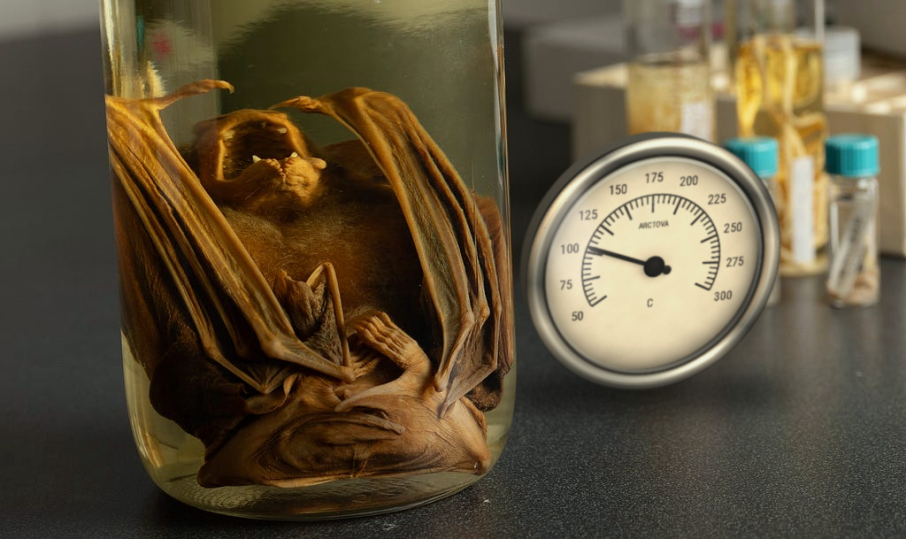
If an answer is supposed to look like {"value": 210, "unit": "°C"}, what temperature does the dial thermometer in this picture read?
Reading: {"value": 105, "unit": "°C"}
